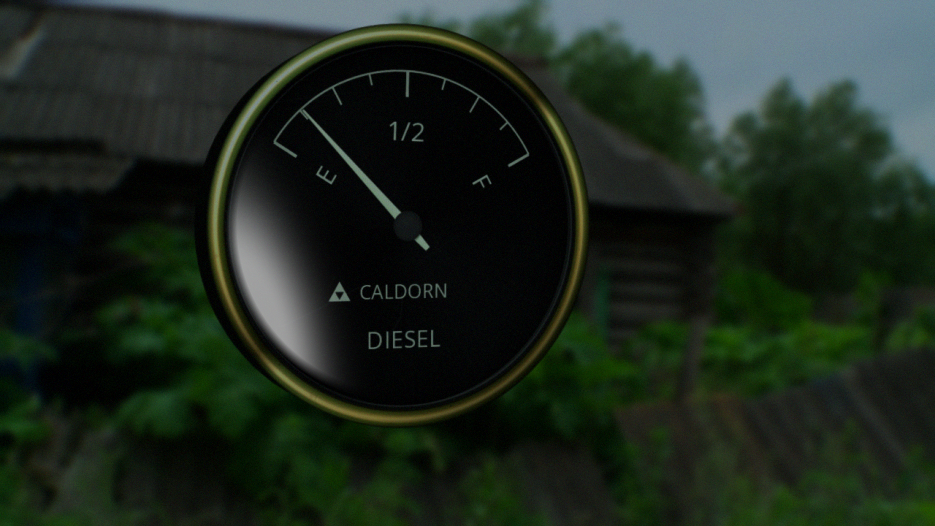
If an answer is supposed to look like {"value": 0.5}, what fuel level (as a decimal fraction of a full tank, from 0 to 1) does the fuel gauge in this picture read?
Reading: {"value": 0.125}
